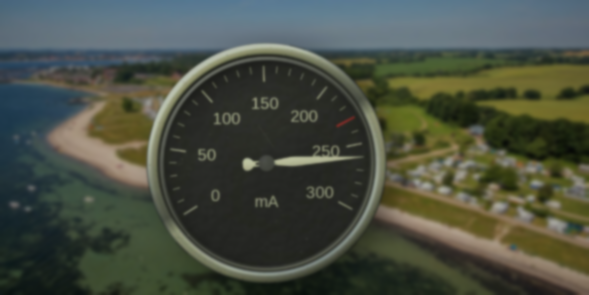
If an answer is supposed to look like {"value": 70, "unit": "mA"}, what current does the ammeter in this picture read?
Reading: {"value": 260, "unit": "mA"}
